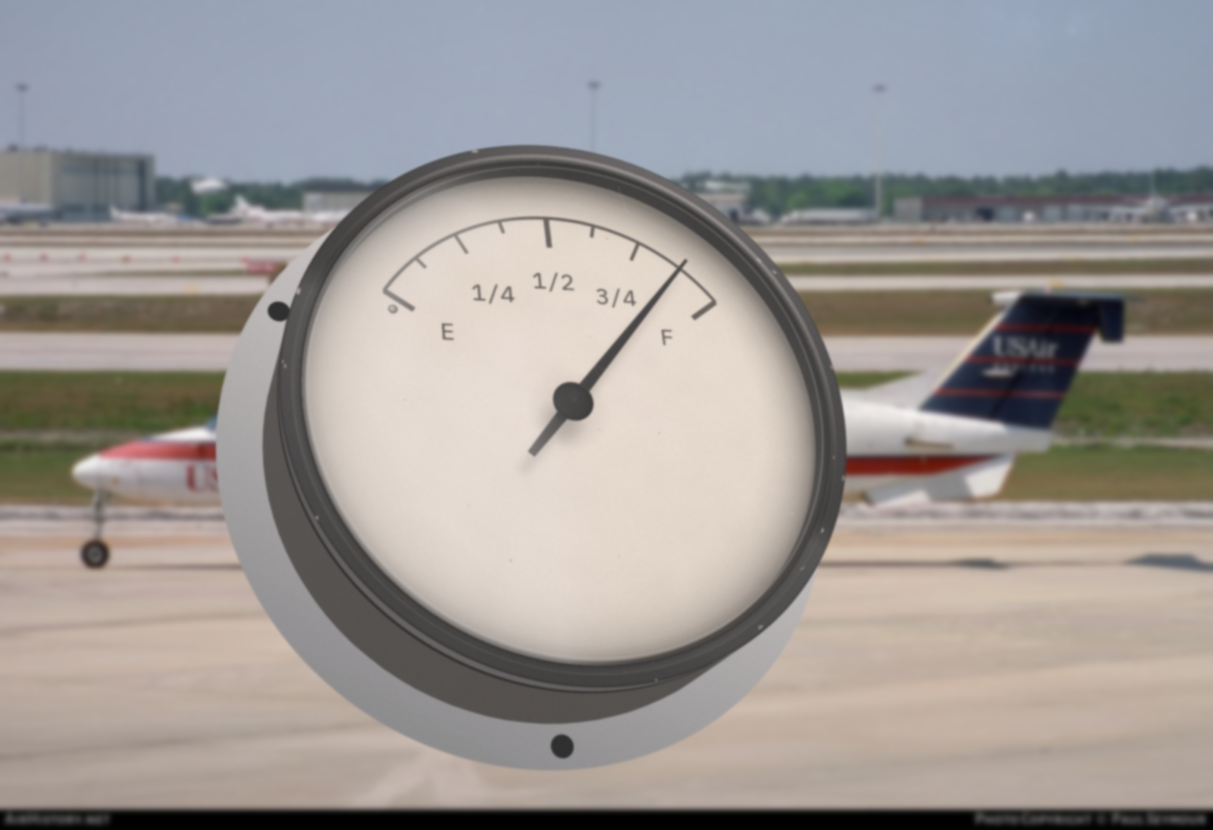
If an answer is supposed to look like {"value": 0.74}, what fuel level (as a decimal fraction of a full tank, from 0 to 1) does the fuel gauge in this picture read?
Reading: {"value": 0.875}
